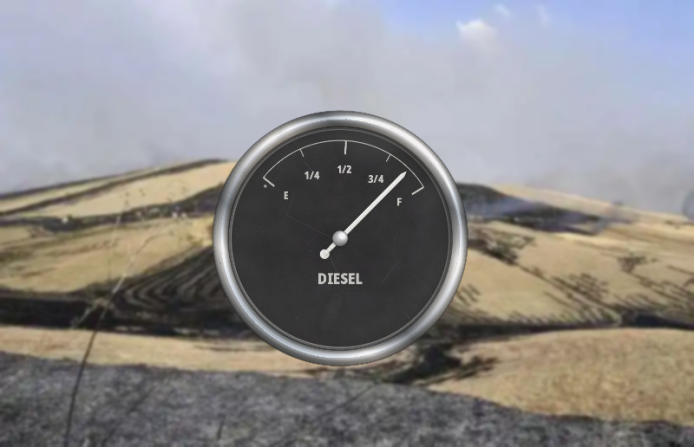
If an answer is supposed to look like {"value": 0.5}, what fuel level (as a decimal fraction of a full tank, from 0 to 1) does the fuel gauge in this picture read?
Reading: {"value": 0.875}
